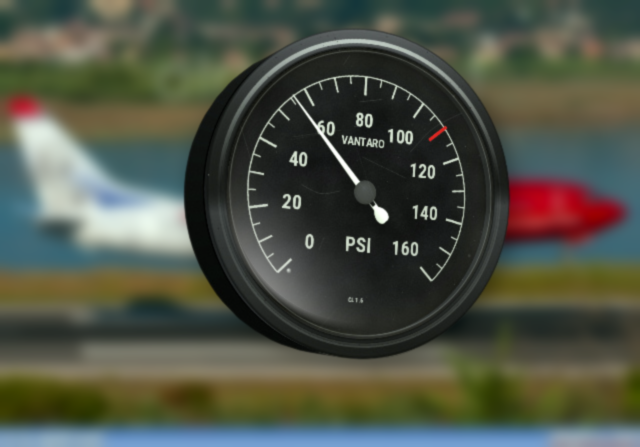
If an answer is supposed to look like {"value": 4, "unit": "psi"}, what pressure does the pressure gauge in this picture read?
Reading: {"value": 55, "unit": "psi"}
